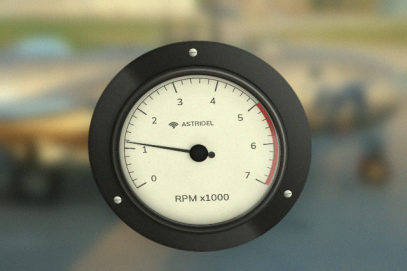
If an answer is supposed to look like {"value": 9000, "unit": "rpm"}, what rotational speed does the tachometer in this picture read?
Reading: {"value": 1200, "unit": "rpm"}
